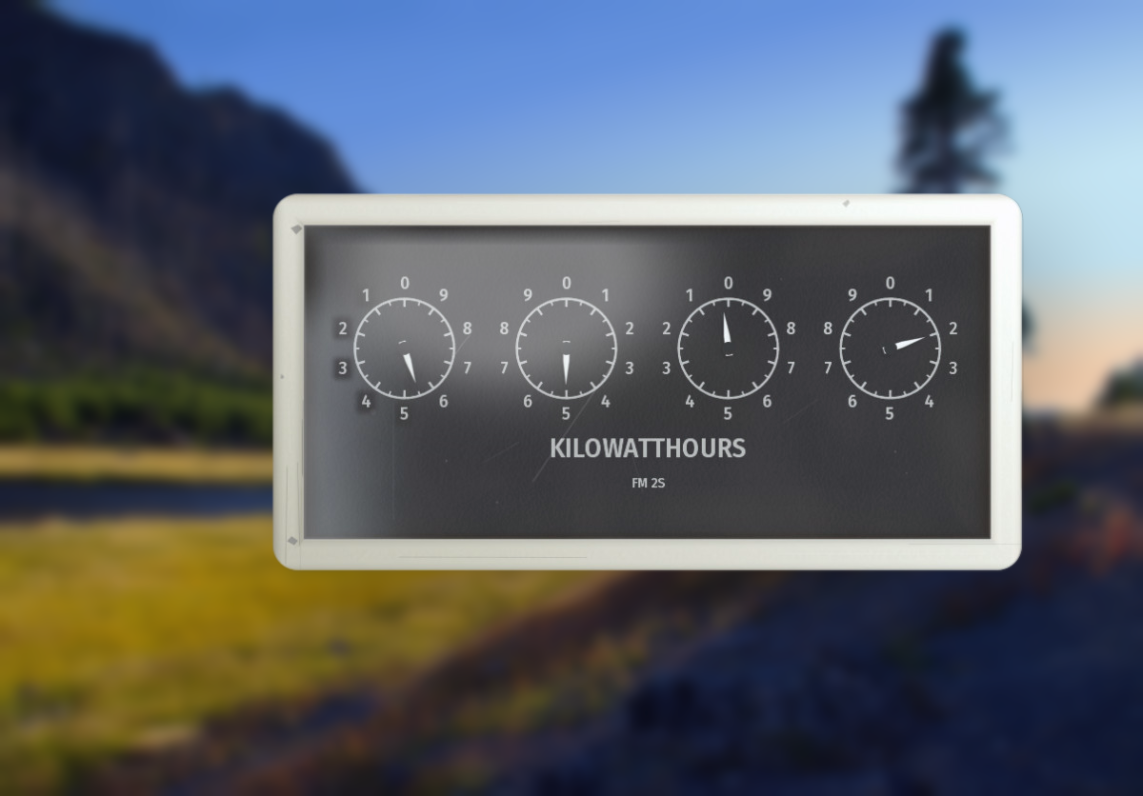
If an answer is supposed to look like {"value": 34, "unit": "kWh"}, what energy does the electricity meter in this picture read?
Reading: {"value": 5502, "unit": "kWh"}
